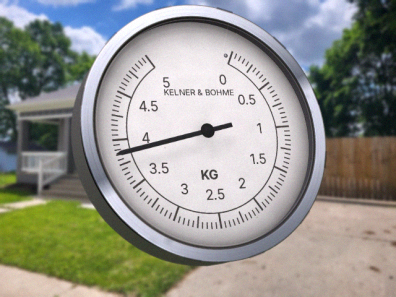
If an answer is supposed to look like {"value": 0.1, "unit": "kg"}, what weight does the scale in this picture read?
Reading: {"value": 3.85, "unit": "kg"}
